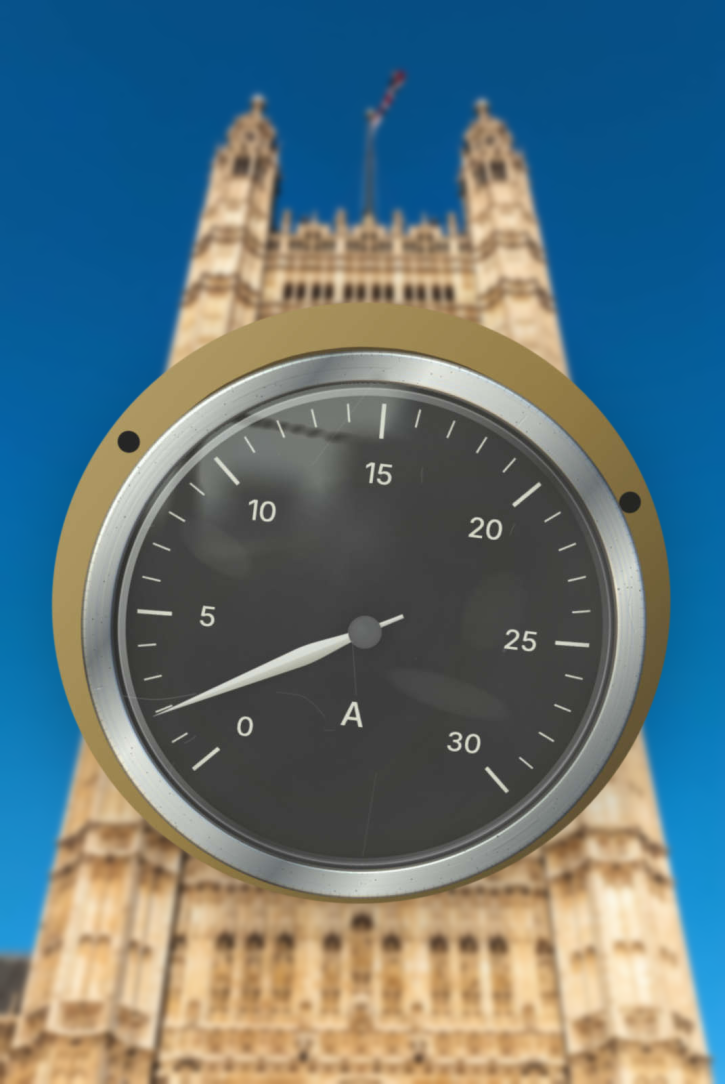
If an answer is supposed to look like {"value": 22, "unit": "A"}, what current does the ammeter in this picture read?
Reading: {"value": 2, "unit": "A"}
